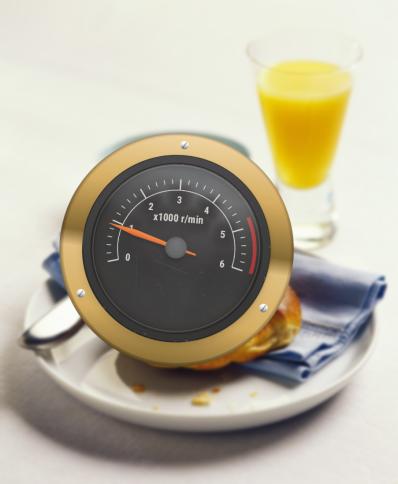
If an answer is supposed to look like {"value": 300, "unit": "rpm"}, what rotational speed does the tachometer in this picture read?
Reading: {"value": 900, "unit": "rpm"}
